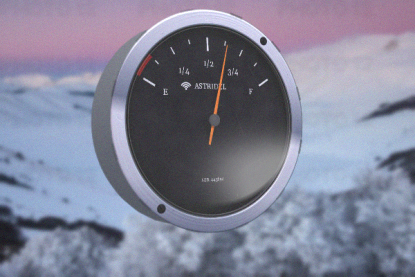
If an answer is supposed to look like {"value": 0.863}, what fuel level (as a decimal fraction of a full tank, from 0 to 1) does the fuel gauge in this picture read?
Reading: {"value": 0.625}
